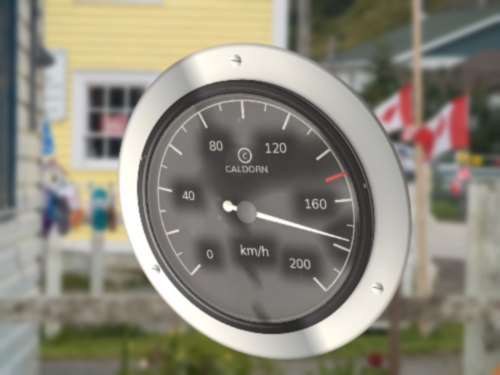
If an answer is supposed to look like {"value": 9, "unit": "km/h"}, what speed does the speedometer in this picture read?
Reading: {"value": 175, "unit": "km/h"}
